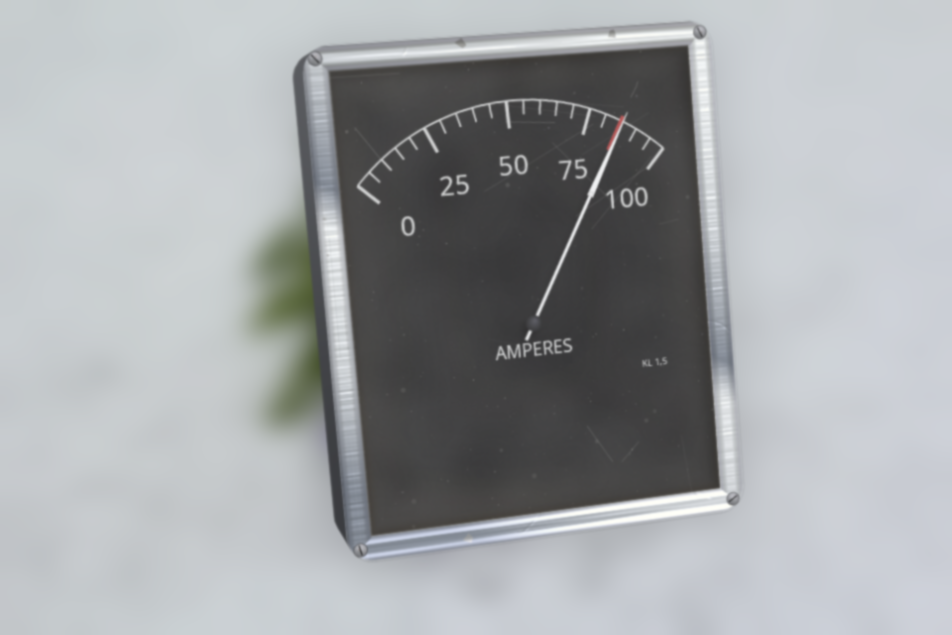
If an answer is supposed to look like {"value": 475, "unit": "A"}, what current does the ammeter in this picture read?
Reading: {"value": 85, "unit": "A"}
